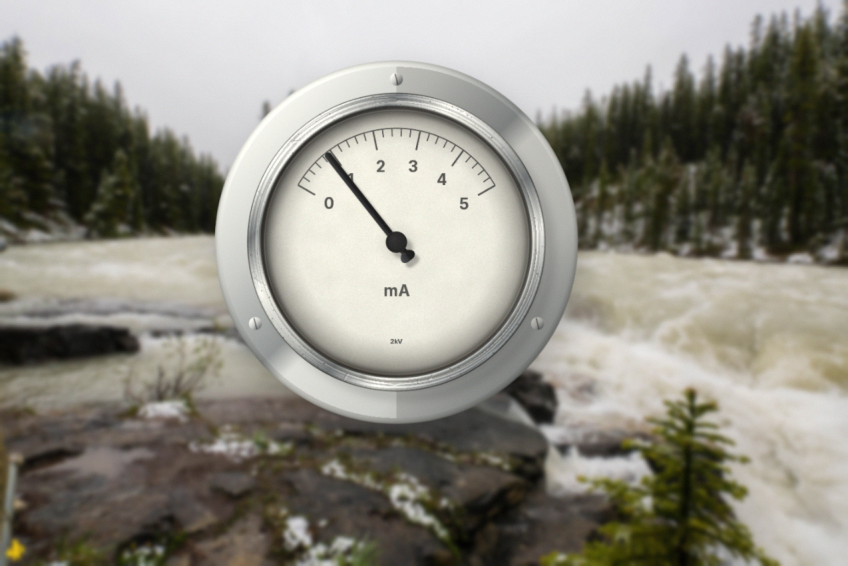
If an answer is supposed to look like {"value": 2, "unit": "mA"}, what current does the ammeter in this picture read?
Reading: {"value": 0.9, "unit": "mA"}
